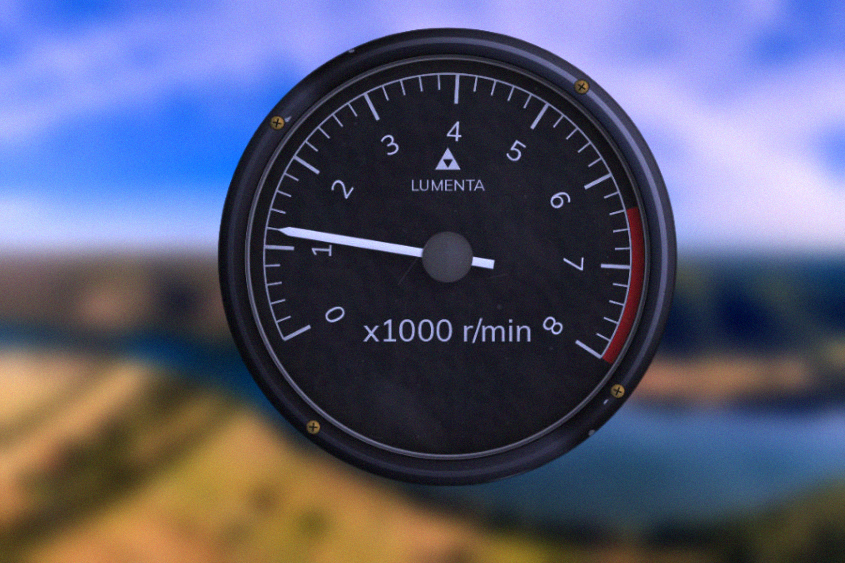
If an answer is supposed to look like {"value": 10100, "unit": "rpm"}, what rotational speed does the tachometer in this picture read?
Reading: {"value": 1200, "unit": "rpm"}
